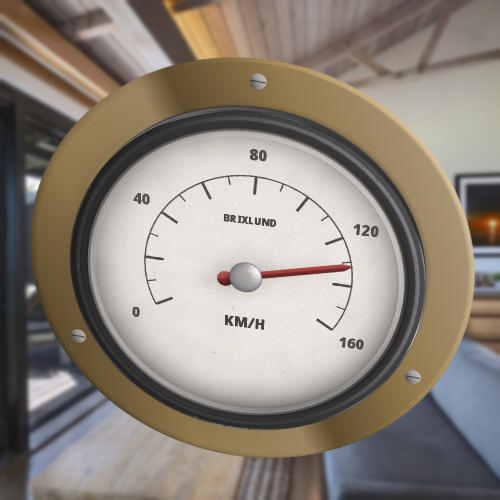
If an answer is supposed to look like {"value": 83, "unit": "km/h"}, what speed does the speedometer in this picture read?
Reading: {"value": 130, "unit": "km/h"}
